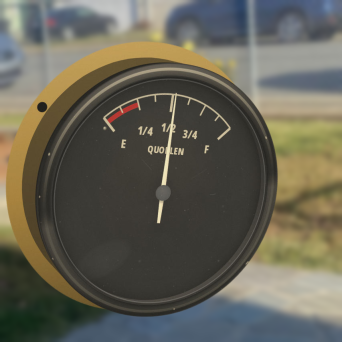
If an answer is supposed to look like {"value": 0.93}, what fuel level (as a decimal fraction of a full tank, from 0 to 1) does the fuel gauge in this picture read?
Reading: {"value": 0.5}
